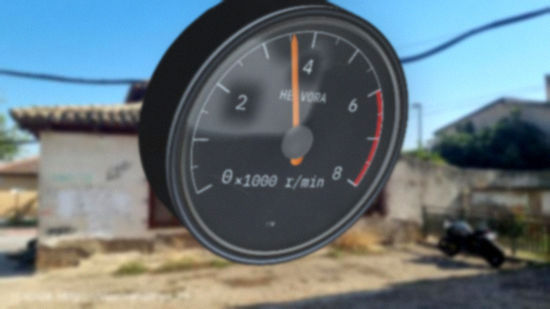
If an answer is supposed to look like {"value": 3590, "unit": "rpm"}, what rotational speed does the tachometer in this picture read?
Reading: {"value": 3500, "unit": "rpm"}
